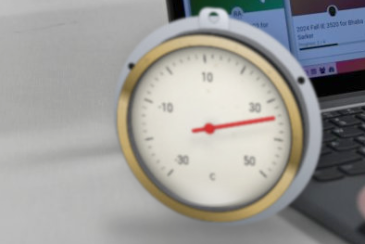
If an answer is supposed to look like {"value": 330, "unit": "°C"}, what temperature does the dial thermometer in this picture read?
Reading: {"value": 34, "unit": "°C"}
